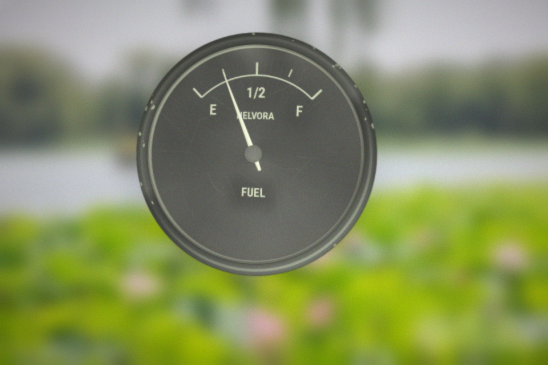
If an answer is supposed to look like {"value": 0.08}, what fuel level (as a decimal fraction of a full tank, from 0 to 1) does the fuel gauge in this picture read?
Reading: {"value": 0.25}
